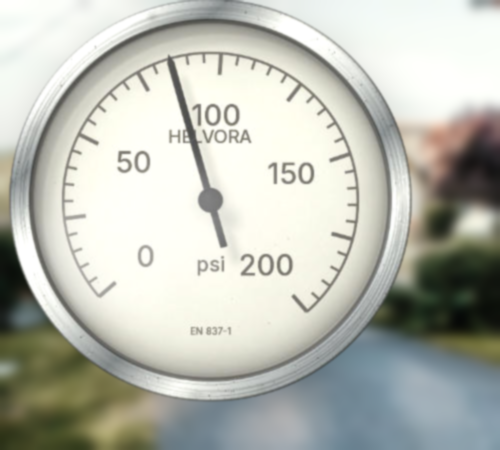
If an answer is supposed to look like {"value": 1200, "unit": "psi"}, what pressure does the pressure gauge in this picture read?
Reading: {"value": 85, "unit": "psi"}
